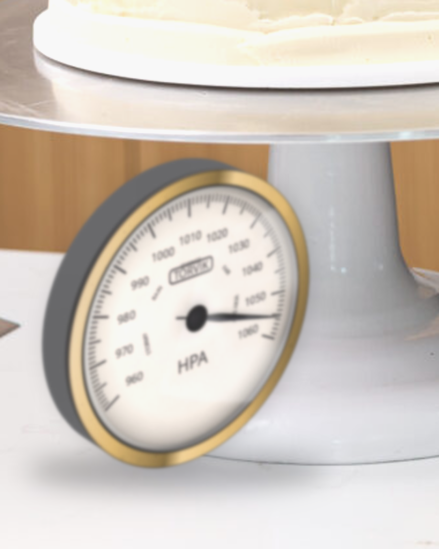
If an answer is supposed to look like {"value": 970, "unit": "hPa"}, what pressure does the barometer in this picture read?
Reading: {"value": 1055, "unit": "hPa"}
